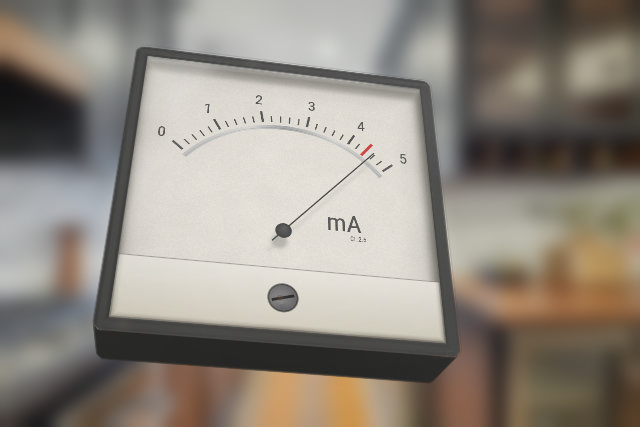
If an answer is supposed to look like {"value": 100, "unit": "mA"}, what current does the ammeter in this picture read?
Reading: {"value": 4.6, "unit": "mA"}
